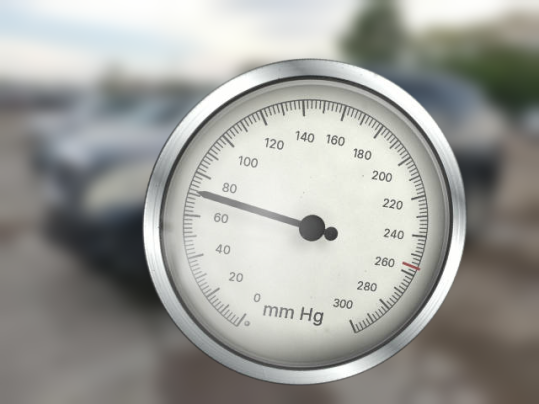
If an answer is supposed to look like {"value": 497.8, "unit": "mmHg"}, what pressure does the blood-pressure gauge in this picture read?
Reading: {"value": 72, "unit": "mmHg"}
